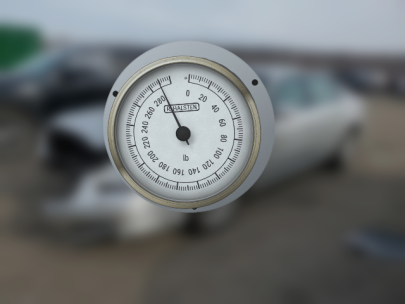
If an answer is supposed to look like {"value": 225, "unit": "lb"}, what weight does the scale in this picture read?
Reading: {"value": 290, "unit": "lb"}
